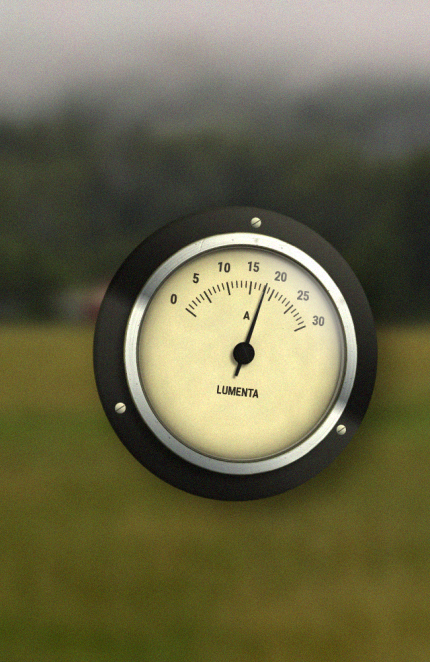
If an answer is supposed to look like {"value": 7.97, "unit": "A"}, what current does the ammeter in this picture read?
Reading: {"value": 18, "unit": "A"}
